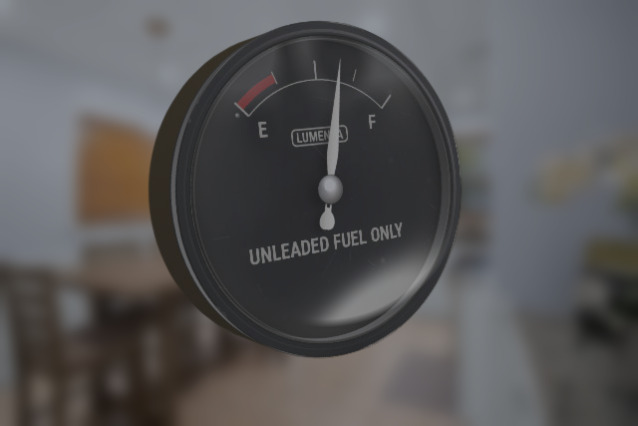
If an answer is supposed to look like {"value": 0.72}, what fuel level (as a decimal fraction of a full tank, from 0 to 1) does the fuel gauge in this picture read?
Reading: {"value": 0.625}
